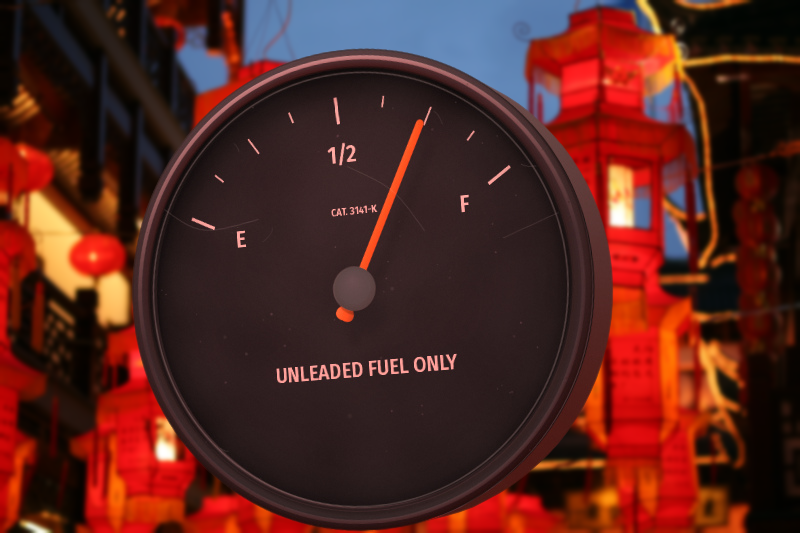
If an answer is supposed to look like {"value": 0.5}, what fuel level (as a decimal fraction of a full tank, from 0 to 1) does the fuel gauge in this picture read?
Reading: {"value": 0.75}
